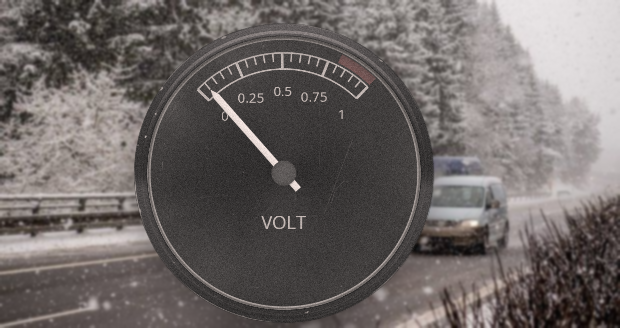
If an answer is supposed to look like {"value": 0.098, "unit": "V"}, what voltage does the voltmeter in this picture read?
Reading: {"value": 0.05, "unit": "V"}
